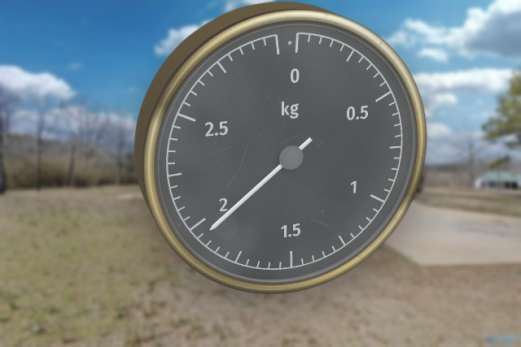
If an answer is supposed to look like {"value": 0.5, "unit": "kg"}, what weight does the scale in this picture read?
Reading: {"value": 1.95, "unit": "kg"}
